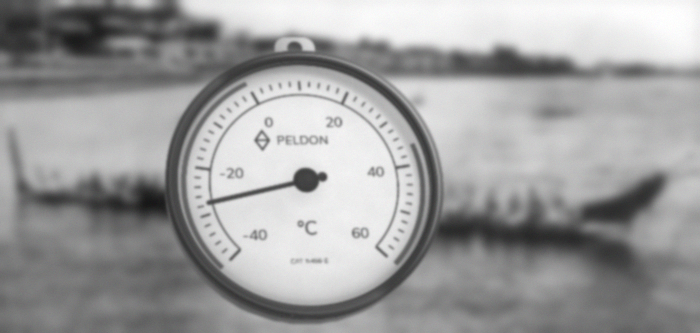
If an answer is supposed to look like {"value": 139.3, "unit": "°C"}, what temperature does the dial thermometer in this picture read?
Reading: {"value": -28, "unit": "°C"}
